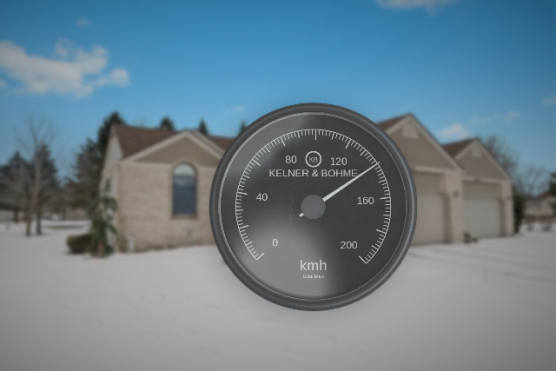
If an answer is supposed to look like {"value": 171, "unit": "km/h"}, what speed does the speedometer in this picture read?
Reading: {"value": 140, "unit": "km/h"}
